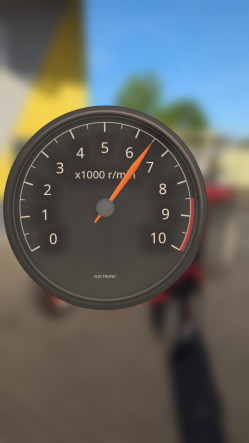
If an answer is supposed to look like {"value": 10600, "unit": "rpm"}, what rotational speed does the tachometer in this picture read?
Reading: {"value": 6500, "unit": "rpm"}
